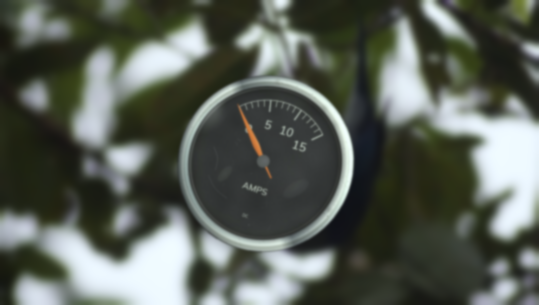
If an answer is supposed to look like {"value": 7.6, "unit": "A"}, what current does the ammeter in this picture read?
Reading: {"value": 0, "unit": "A"}
